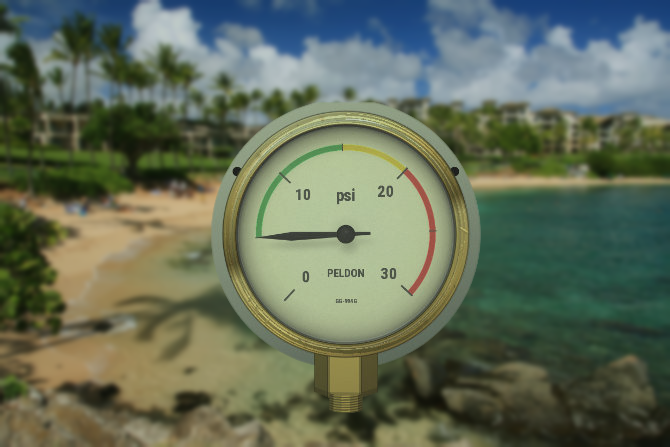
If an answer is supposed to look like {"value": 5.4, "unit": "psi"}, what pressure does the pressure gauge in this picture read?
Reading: {"value": 5, "unit": "psi"}
